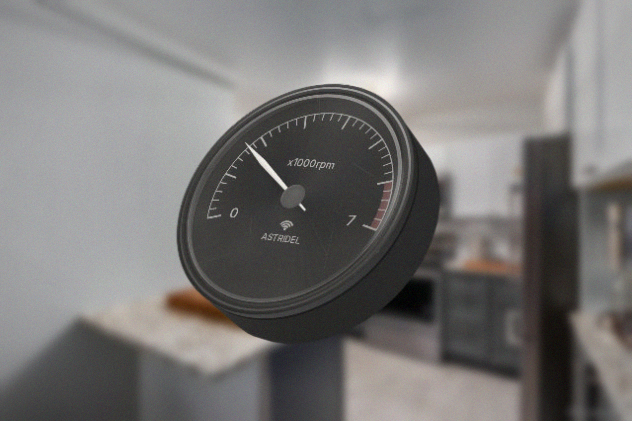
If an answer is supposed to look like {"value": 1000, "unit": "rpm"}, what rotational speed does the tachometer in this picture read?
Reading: {"value": 1700, "unit": "rpm"}
